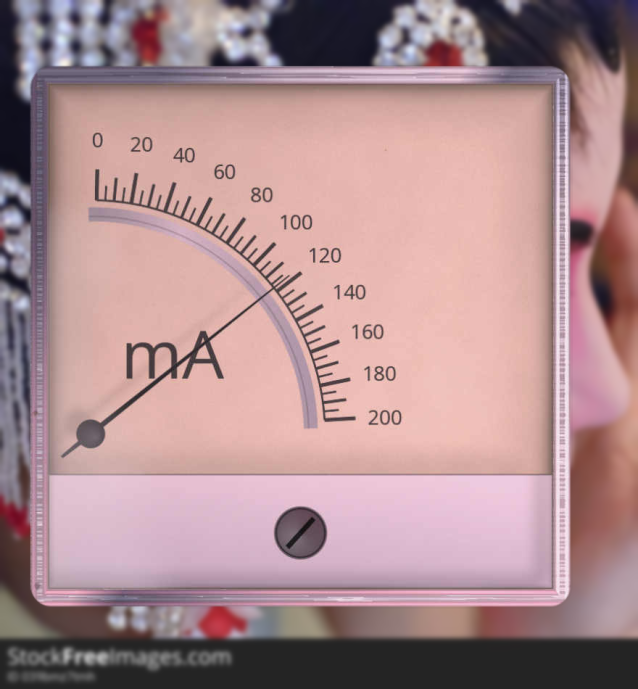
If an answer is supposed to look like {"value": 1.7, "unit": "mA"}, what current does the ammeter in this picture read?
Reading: {"value": 117.5, "unit": "mA"}
